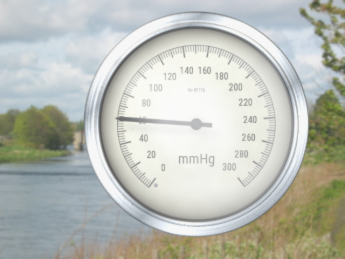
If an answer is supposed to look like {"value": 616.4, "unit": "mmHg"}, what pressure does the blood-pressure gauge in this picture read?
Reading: {"value": 60, "unit": "mmHg"}
